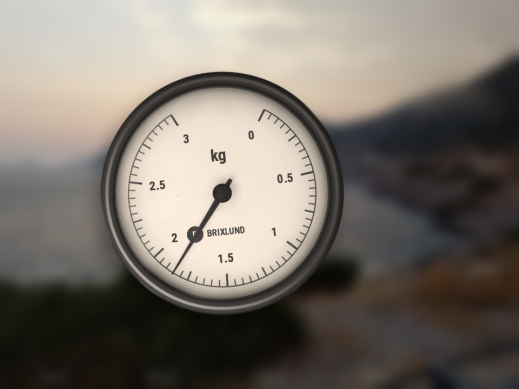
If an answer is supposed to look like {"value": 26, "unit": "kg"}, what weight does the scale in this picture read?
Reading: {"value": 1.85, "unit": "kg"}
